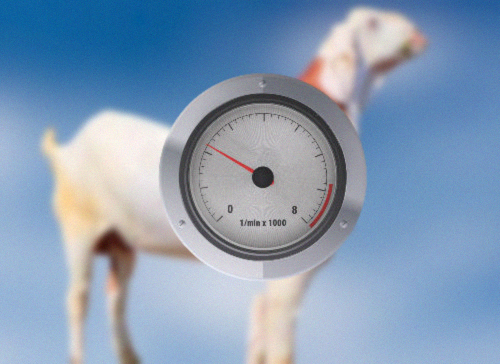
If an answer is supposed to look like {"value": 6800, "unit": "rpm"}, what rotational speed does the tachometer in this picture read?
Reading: {"value": 2200, "unit": "rpm"}
